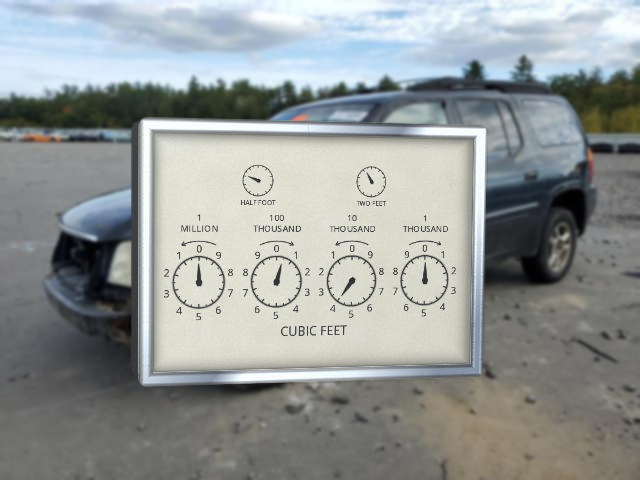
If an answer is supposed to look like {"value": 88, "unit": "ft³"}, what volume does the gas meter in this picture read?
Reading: {"value": 4000, "unit": "ft³"}
